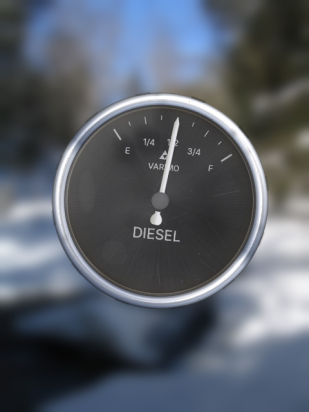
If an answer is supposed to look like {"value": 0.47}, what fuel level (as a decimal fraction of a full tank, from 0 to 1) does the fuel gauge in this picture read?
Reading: {"value": 0.5}
